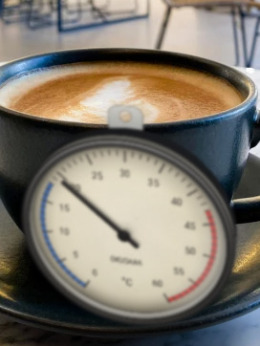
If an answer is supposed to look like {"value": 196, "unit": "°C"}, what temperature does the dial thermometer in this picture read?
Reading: {"value": 20, "unit": "°C"}
